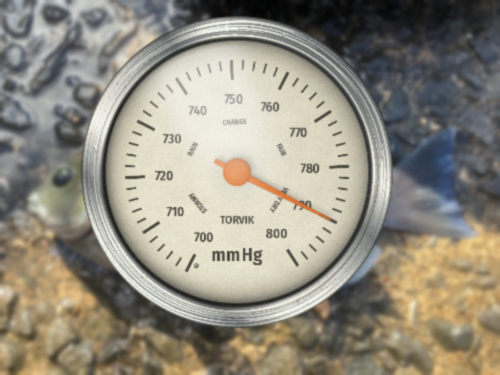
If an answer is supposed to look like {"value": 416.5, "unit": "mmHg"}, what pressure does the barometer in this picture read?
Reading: {"value": 790, "unit": "mmHg"}
